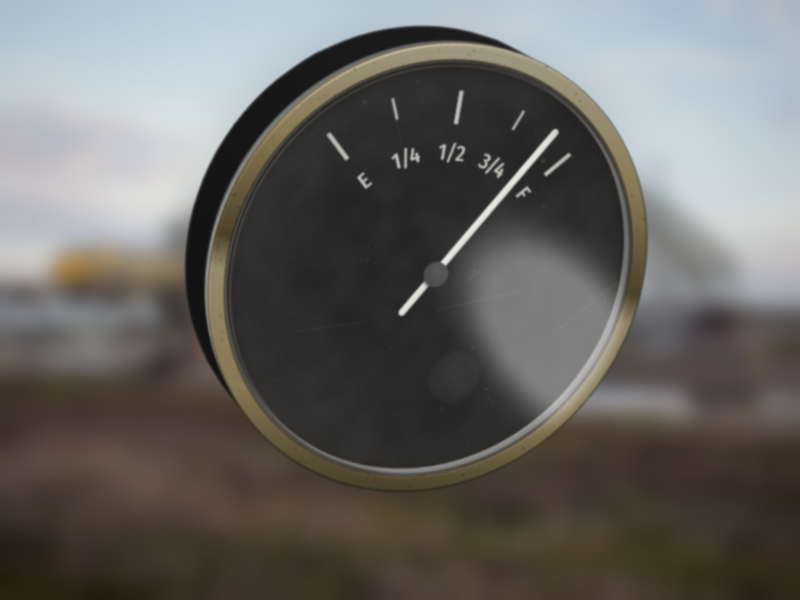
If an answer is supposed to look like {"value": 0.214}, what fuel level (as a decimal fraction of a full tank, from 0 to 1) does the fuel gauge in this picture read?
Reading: {"value": 0.875}
